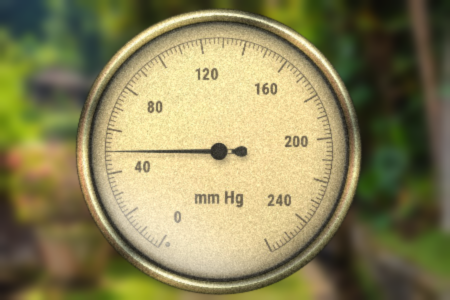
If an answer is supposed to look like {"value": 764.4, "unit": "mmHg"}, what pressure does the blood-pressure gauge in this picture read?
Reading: {"value": 50, "unit": "mmHg"}
